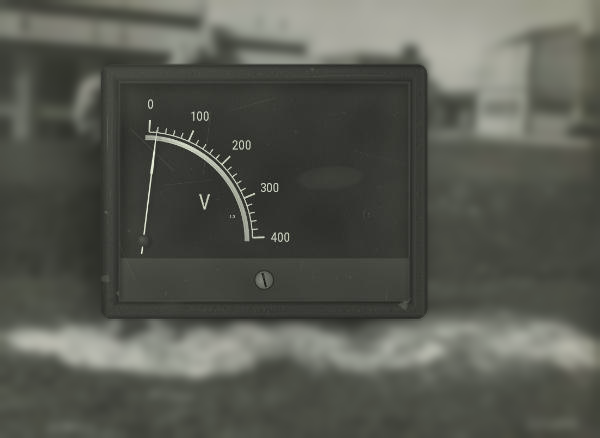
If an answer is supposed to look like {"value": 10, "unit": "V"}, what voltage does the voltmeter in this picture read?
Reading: {"value": 20, "unit": "V"}
